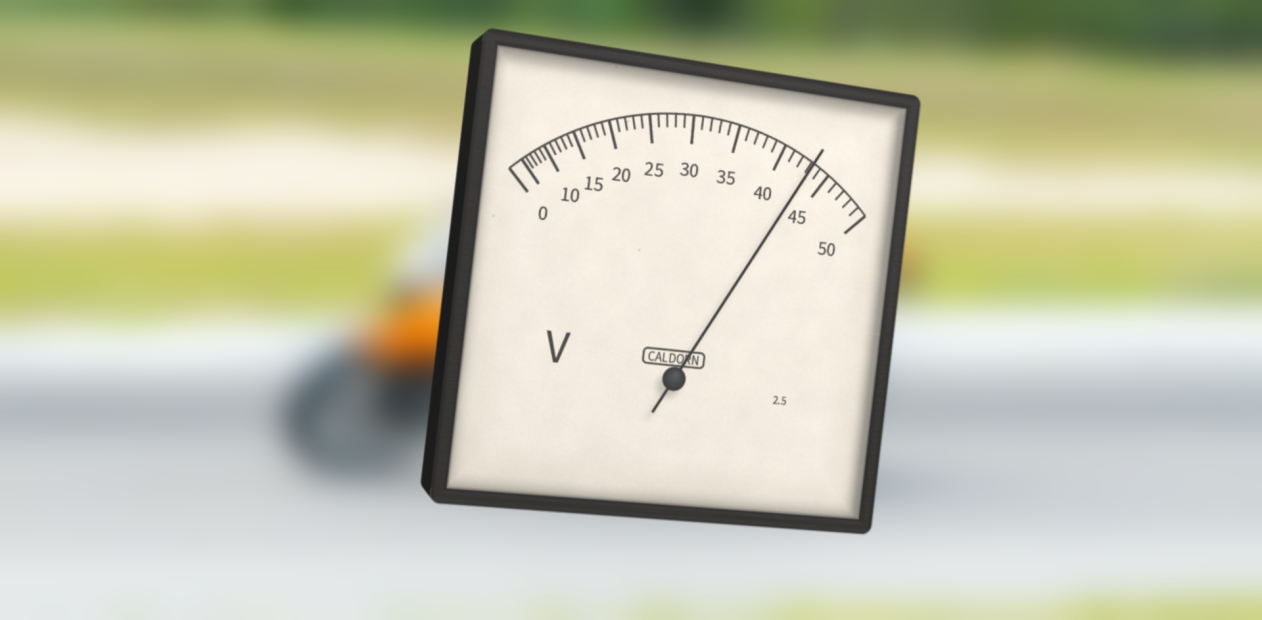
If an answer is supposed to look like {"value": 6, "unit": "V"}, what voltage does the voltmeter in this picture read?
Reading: {"value": 43, "unit": "V"}
